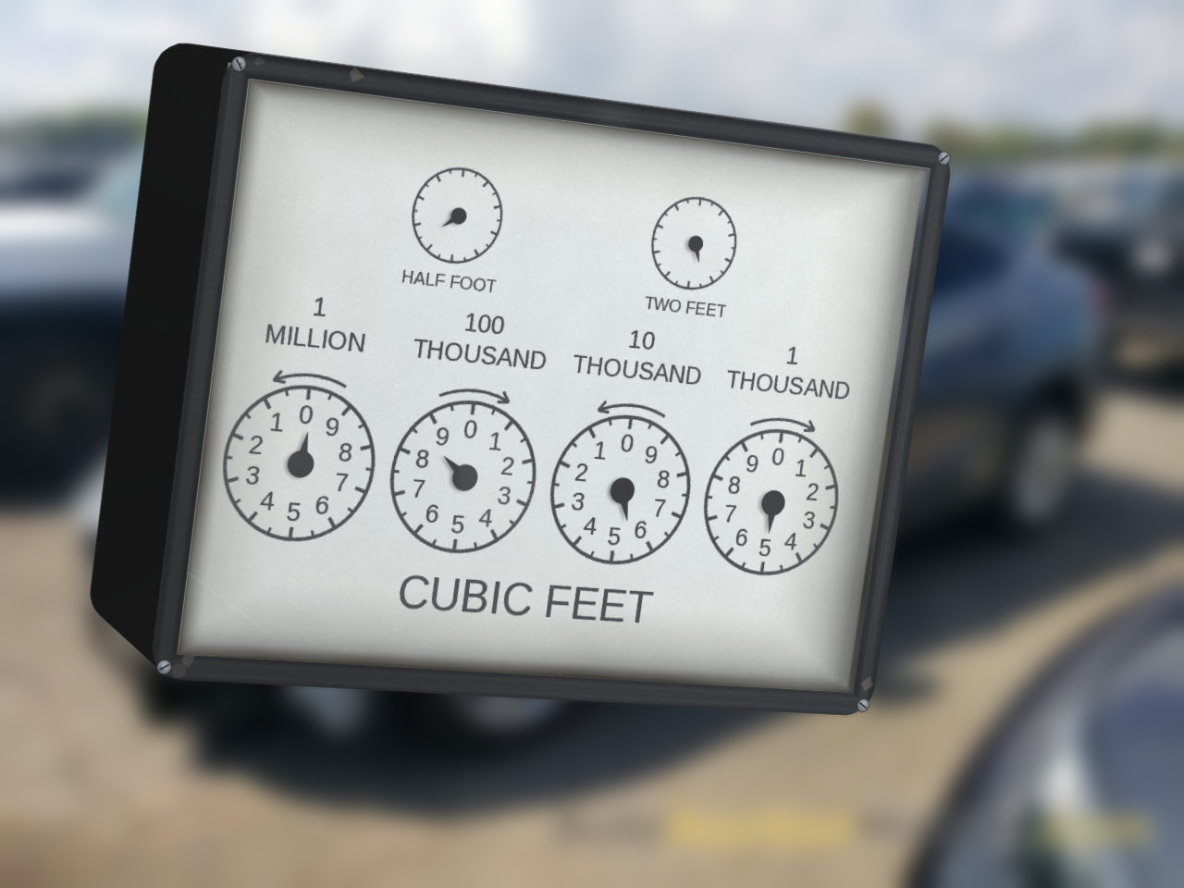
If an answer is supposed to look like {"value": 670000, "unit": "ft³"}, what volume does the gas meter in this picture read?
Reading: {"value": 985500, "unit": "ft³"}
